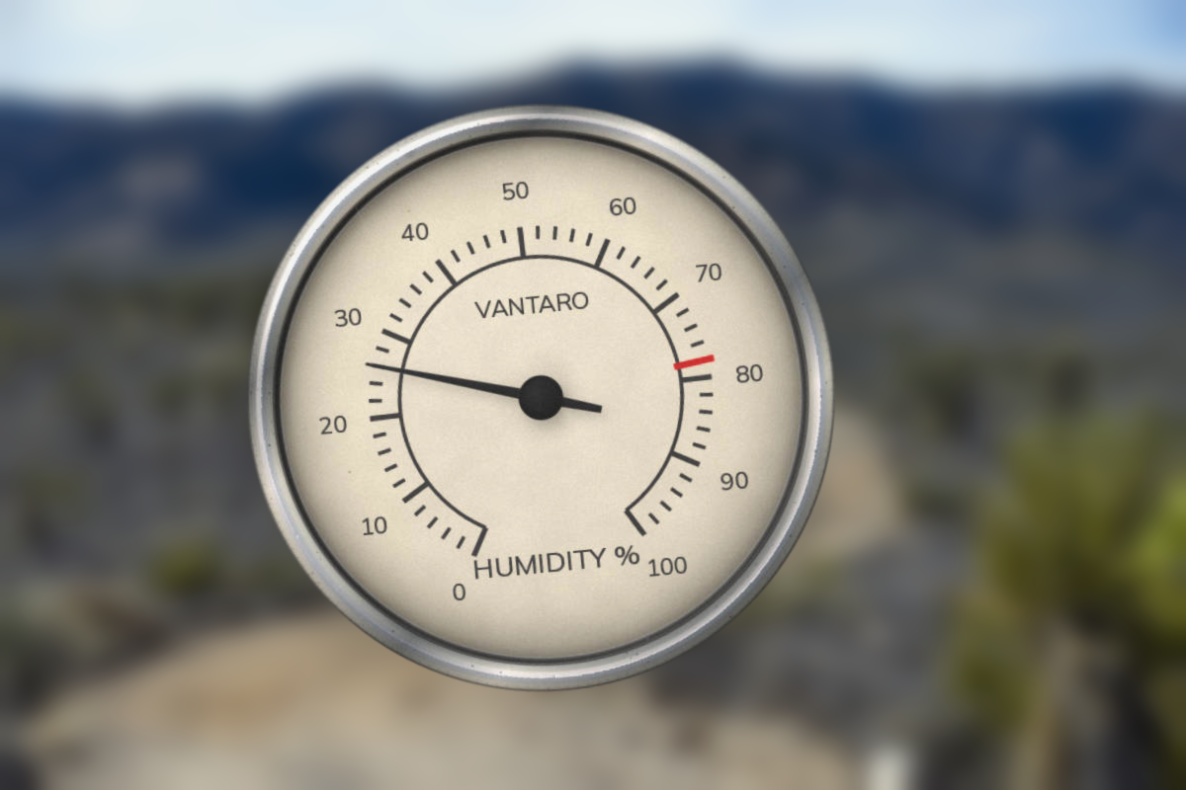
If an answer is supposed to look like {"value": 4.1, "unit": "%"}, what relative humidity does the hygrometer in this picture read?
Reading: {"value": 26, "unit": "%"}
